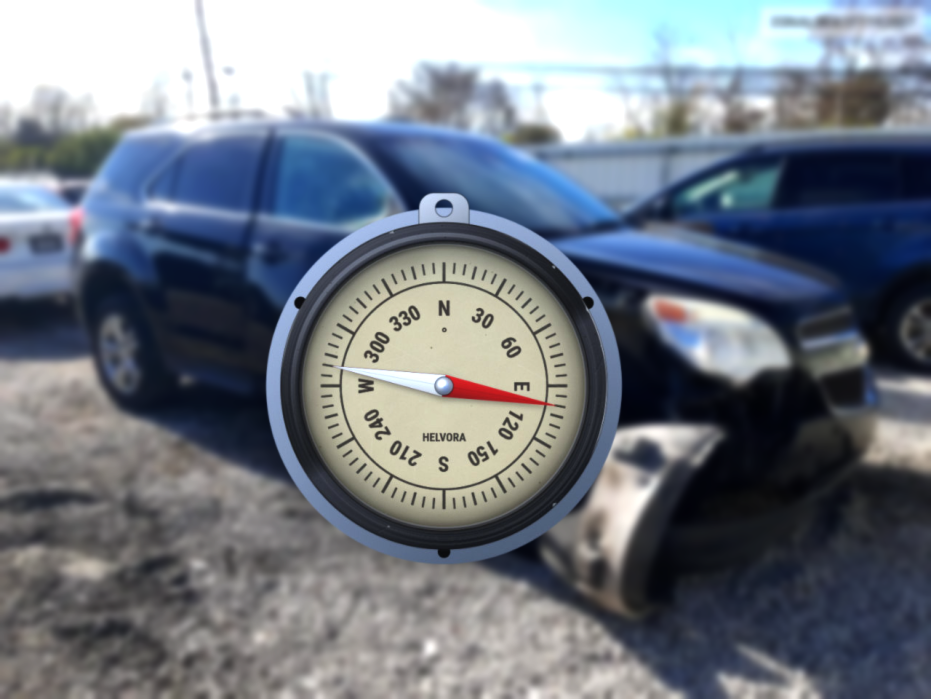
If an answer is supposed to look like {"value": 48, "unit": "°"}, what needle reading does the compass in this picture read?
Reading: {"value": 100, "unit": "°"}
